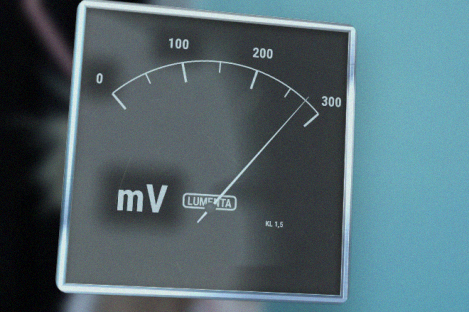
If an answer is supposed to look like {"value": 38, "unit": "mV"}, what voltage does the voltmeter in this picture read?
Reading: {"value": 275, "unit": "mV"}
